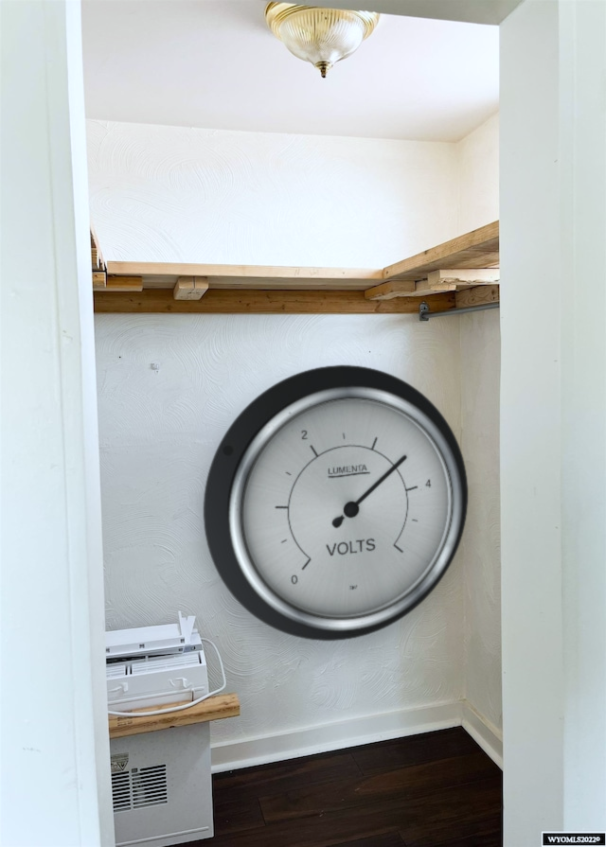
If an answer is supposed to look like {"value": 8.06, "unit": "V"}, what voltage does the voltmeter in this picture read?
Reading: {"value": 3.5, "unit": "V"}
